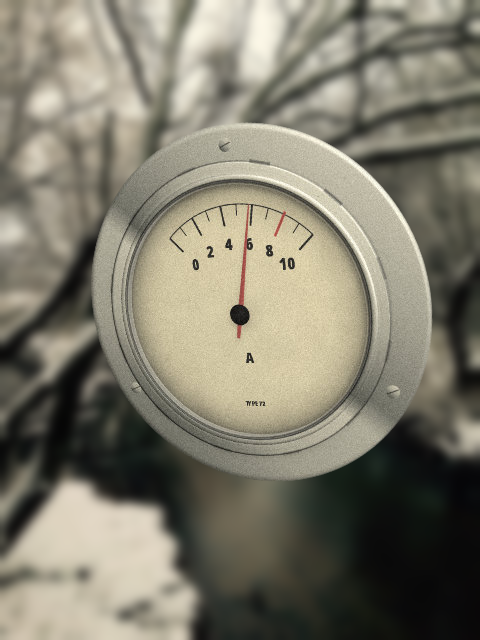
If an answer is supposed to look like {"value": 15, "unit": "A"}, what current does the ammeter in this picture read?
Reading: {"value": 6, "unit": "A"}
